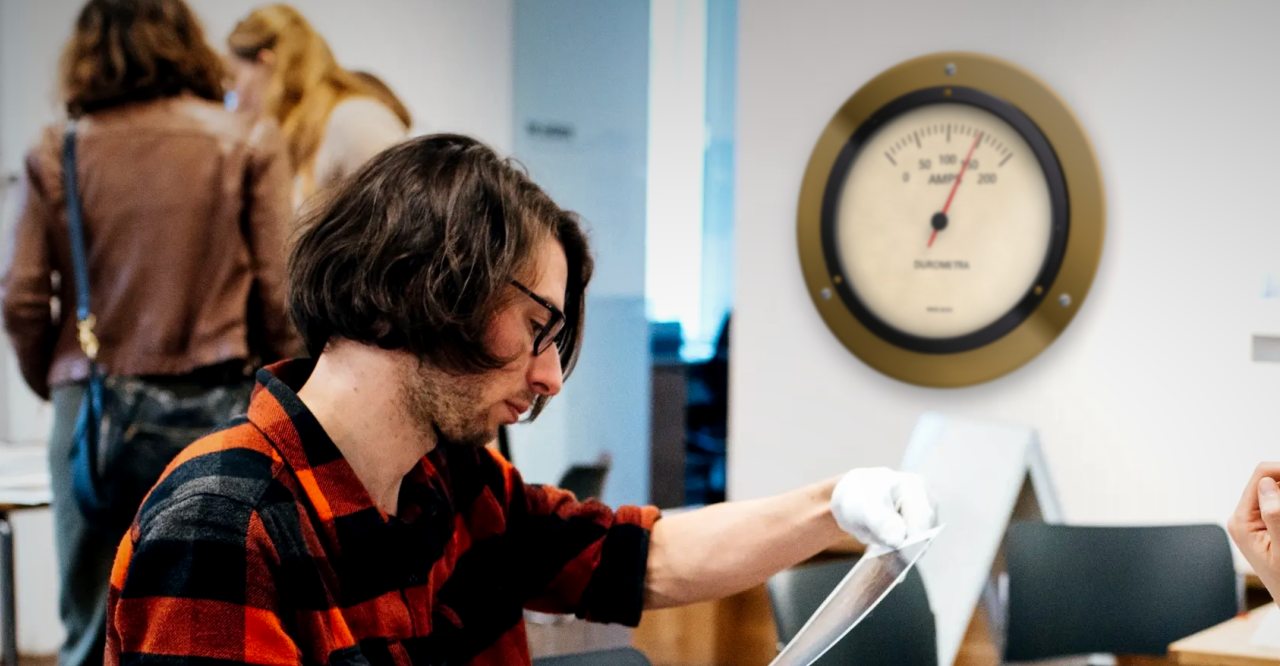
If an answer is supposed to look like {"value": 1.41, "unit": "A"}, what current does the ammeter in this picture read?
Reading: {"value": 150, "unit": "A"}
